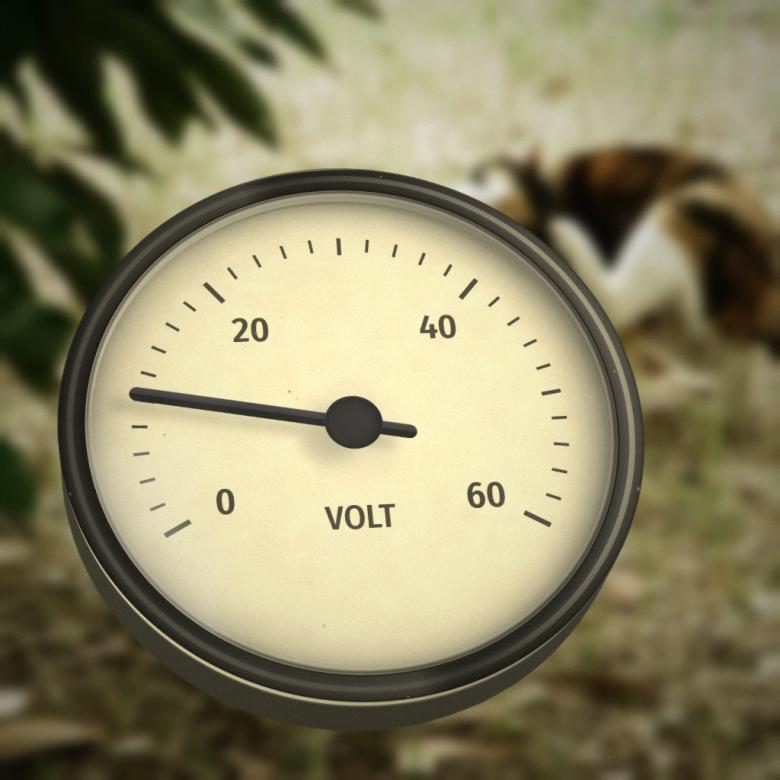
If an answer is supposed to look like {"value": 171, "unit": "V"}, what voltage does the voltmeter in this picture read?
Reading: {"value": 10, "unit": "V"}
